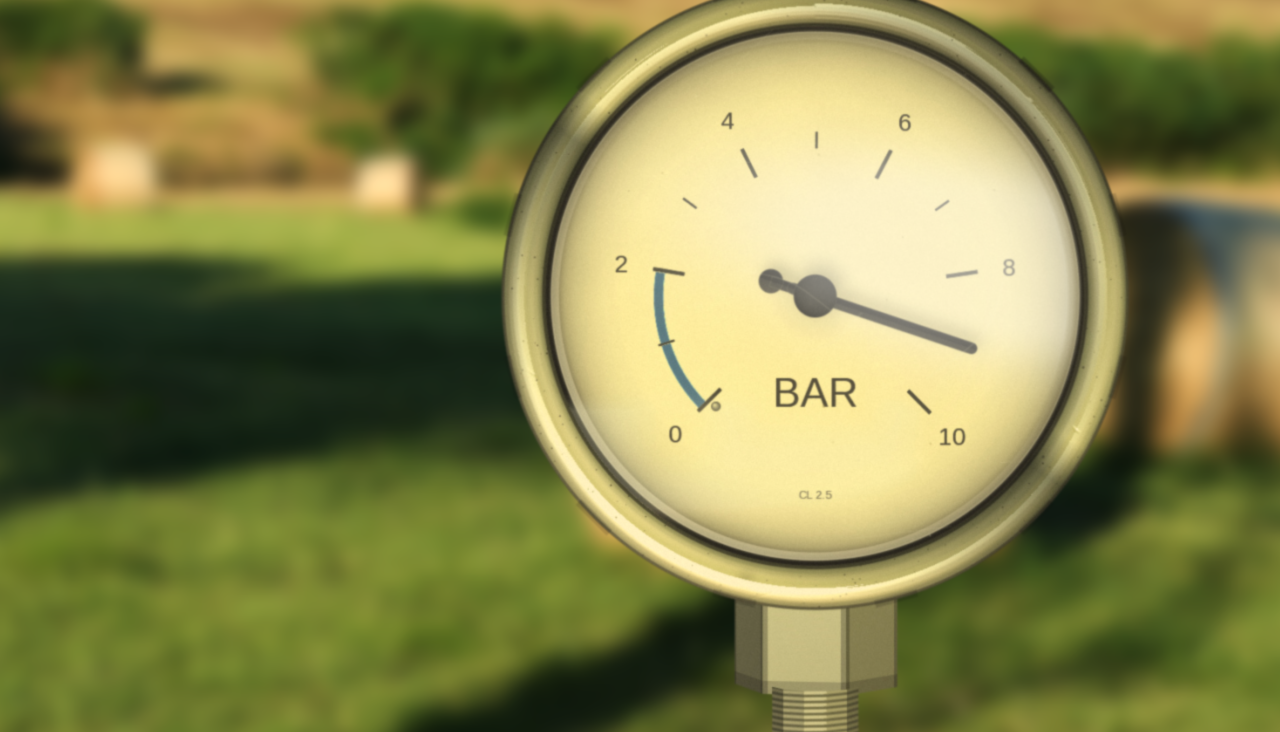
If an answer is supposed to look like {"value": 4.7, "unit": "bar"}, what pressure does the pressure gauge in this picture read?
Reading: {"value": 9, "unit": "bar"}
